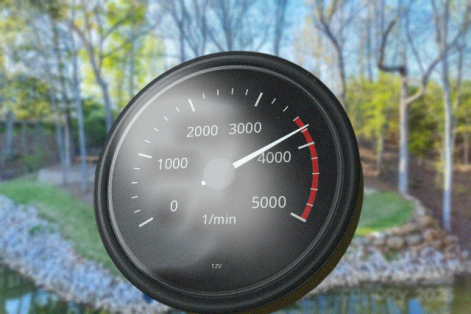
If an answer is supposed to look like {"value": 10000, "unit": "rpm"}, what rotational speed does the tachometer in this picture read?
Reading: {"value": 3800, "unit": "rpm"}
